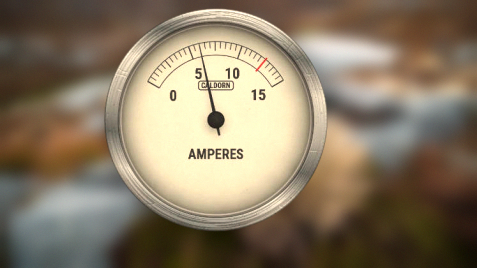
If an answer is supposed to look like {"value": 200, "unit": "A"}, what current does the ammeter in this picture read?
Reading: {"value": 6, "unit": "A"}
